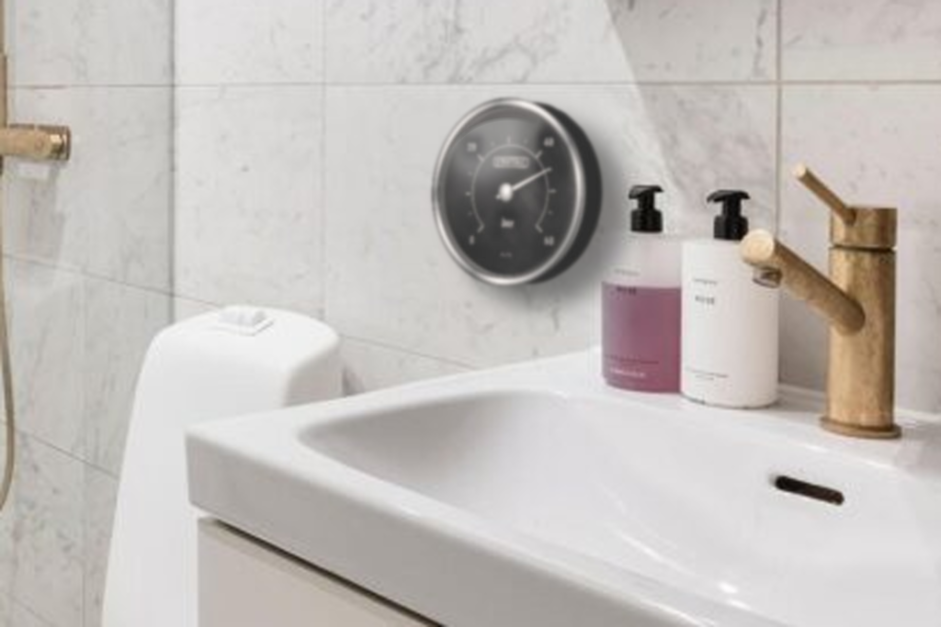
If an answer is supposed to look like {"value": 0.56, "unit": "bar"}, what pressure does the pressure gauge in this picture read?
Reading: {"value": 45, "unit": "bar"}
